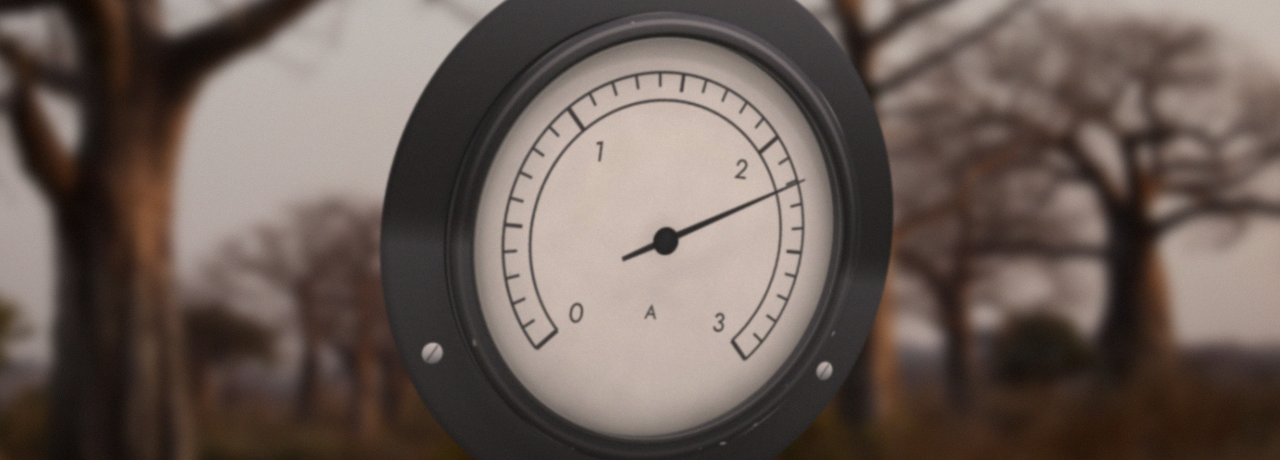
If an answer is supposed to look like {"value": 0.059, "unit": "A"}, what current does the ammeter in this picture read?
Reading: {"value": 2.2, "unit": "A"}
